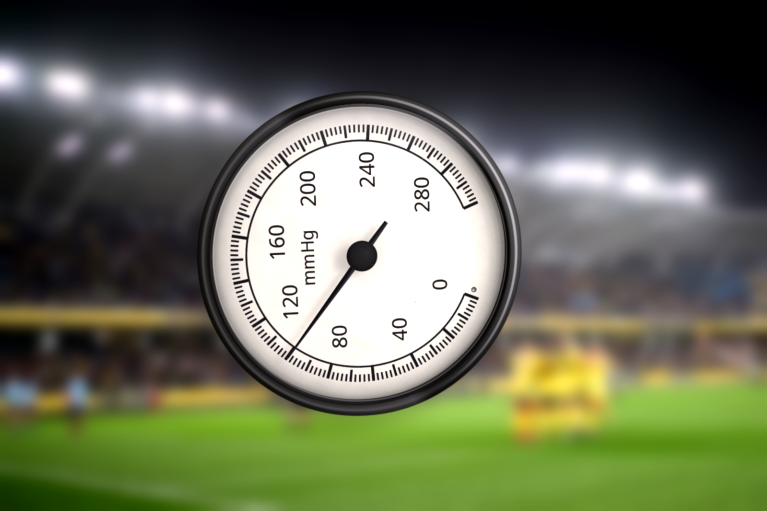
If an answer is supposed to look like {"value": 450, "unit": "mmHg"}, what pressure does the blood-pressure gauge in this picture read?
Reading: {"value": 100, "unit": "mmHg"}
